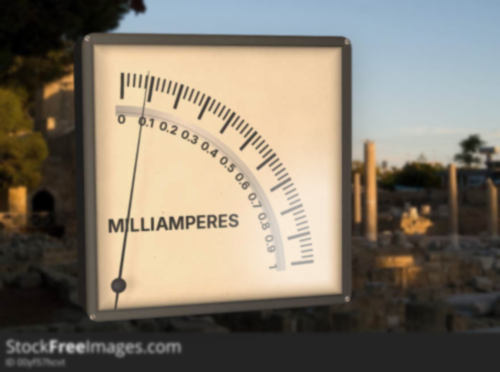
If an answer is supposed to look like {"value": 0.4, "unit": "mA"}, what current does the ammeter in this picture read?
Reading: {"value": 0.08, "unit": "mA"}
